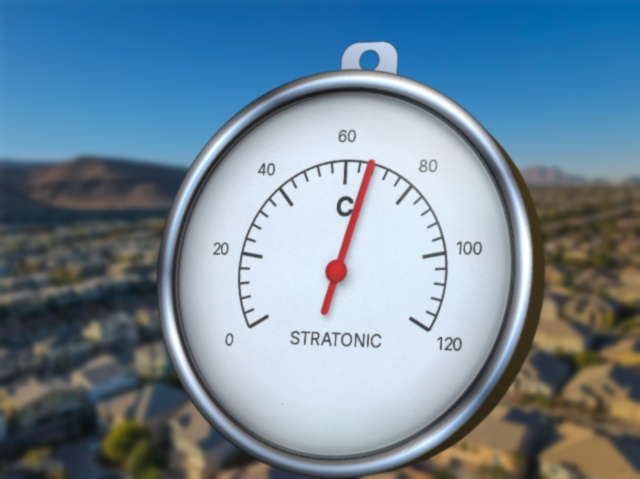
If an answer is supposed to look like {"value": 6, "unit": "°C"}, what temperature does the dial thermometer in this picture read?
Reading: {"value": 68, "unit": "°C"}
